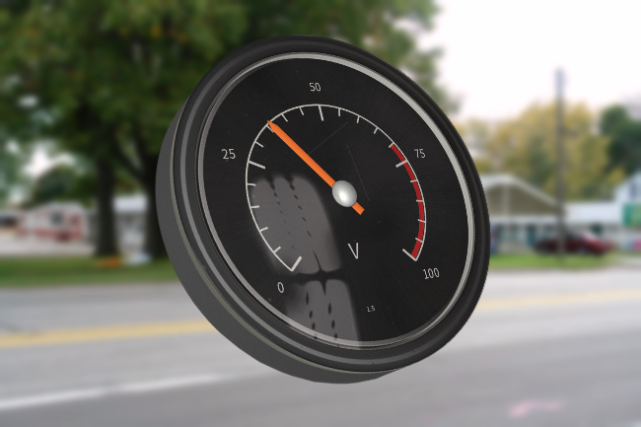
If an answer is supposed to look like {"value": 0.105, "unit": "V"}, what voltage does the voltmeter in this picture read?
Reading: {"value": 35, "unit": "V"}
